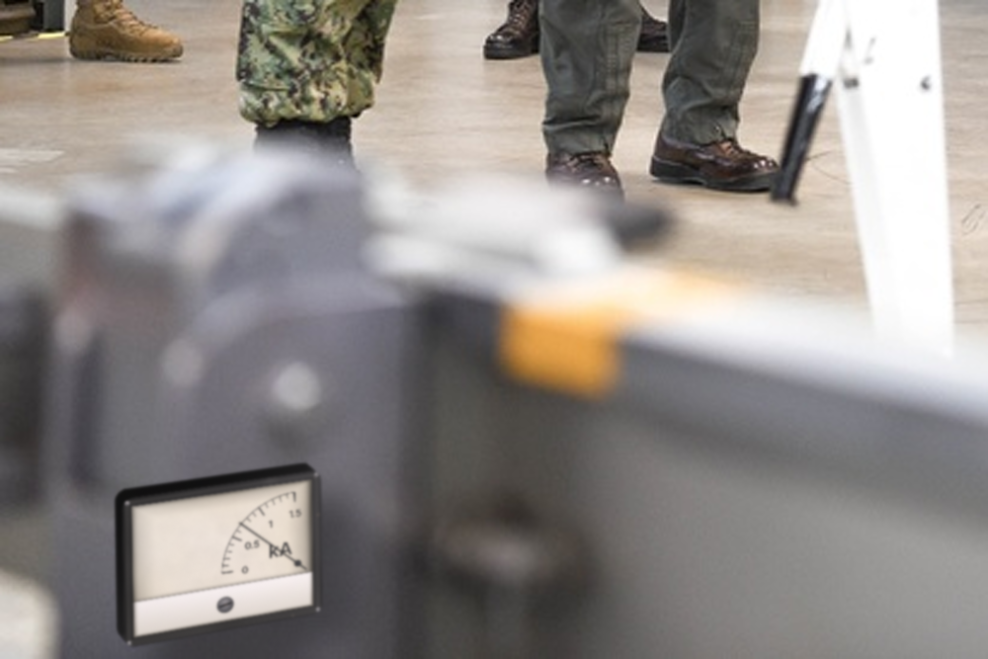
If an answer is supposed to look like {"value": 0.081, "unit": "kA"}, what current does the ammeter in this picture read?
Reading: {"value": 0.7, "unit": "kA"}
